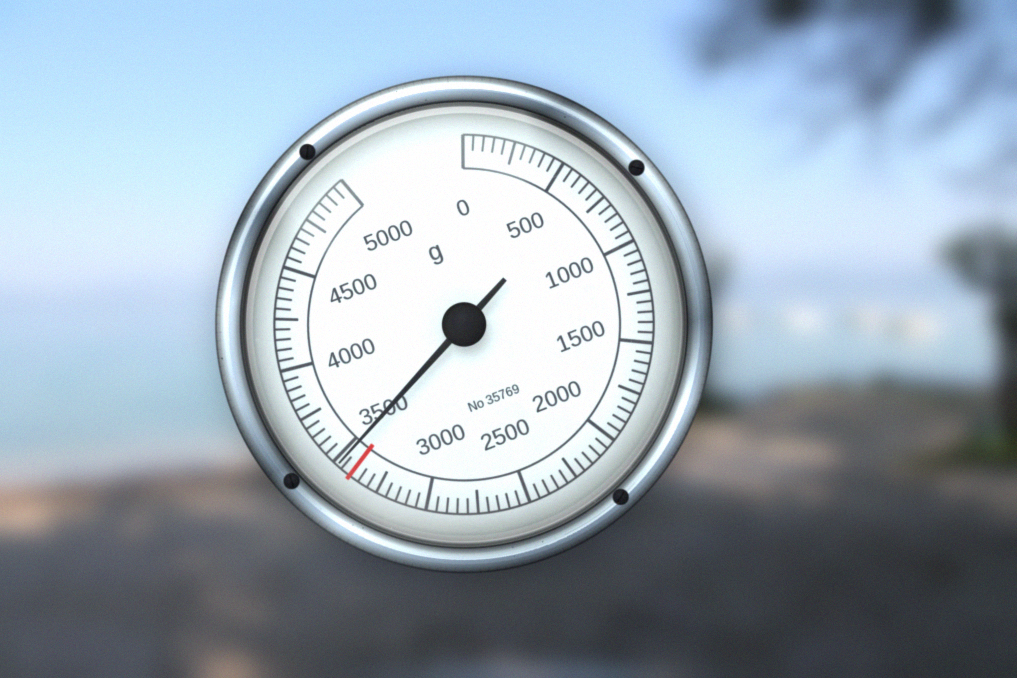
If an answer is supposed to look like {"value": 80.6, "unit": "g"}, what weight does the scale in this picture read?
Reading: {"value": 3475, "unit": "g"}
